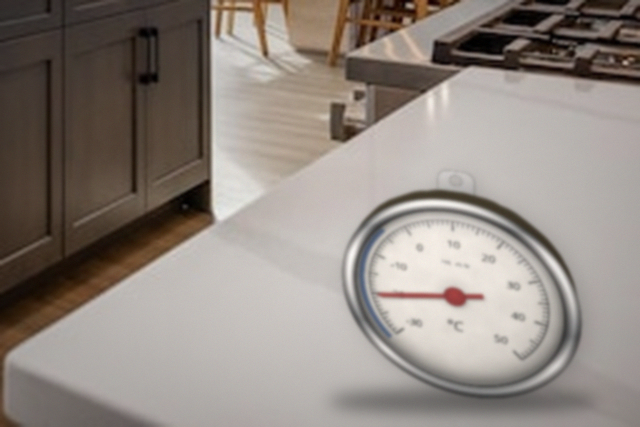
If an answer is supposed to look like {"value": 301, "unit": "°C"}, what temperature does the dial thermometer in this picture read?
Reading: {"value": -20, "unit": "°C"}
